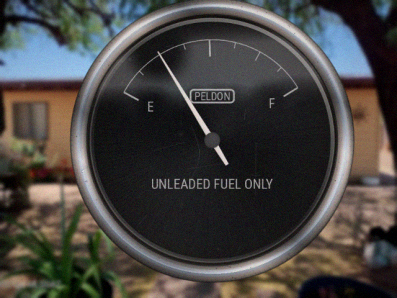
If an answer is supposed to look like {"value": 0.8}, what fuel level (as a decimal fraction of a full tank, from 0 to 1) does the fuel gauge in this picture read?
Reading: {"value": 0.25}
